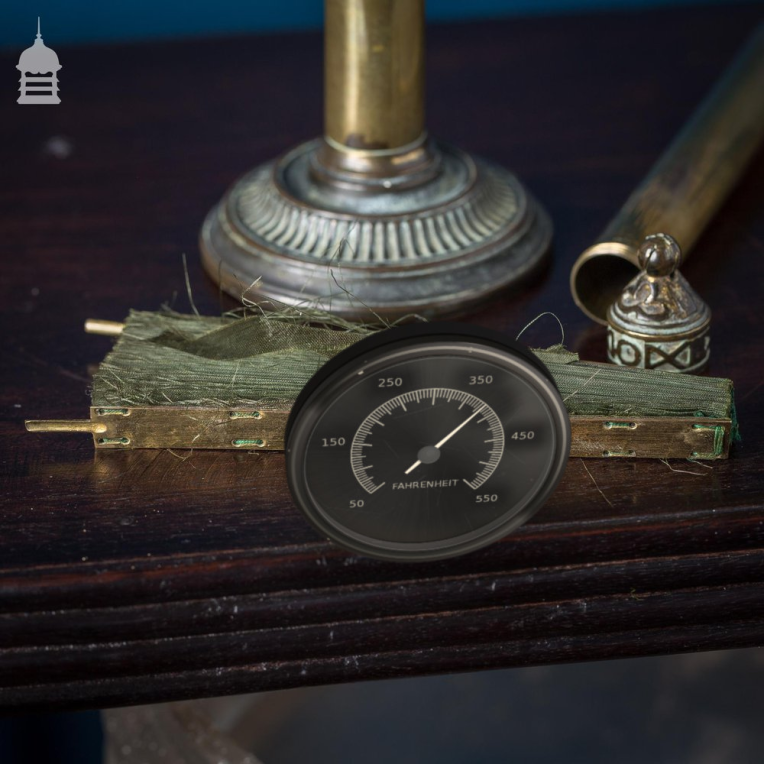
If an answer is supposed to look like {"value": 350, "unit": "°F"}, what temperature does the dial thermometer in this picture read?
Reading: {"value": 375, "unit": "°F"}
